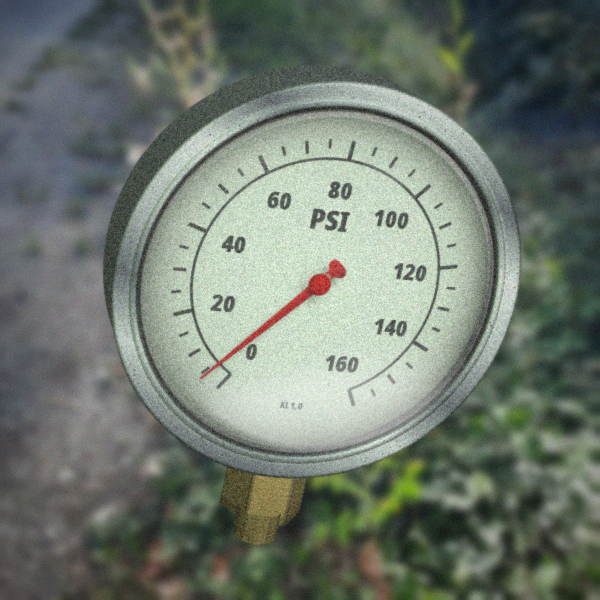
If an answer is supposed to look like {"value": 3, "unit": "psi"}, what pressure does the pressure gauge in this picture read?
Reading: {"value": 5, "unit": "psi"}
